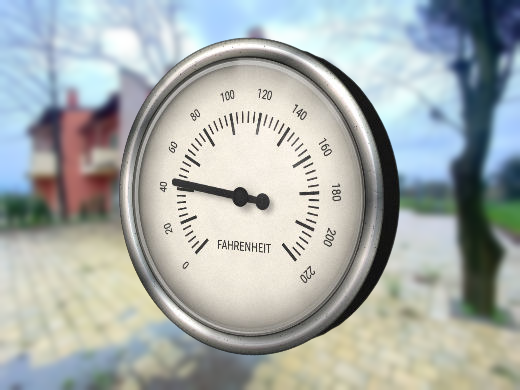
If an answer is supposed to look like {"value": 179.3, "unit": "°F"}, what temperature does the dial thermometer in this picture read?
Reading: {"value": 44, "unit": "°F"}
